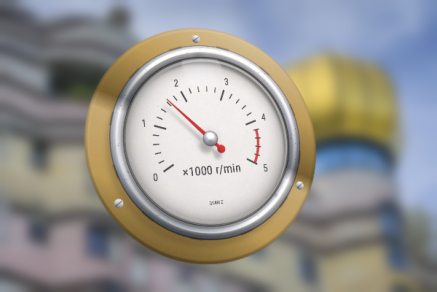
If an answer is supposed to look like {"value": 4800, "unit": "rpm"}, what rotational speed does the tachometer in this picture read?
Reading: {"value": 1600, "unit": "rpm"}
